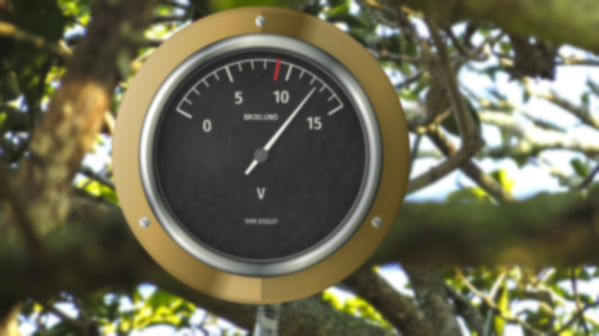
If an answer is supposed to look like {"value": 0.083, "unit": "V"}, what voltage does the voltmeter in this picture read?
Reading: {"value": 12.5, "unit": "V"}
